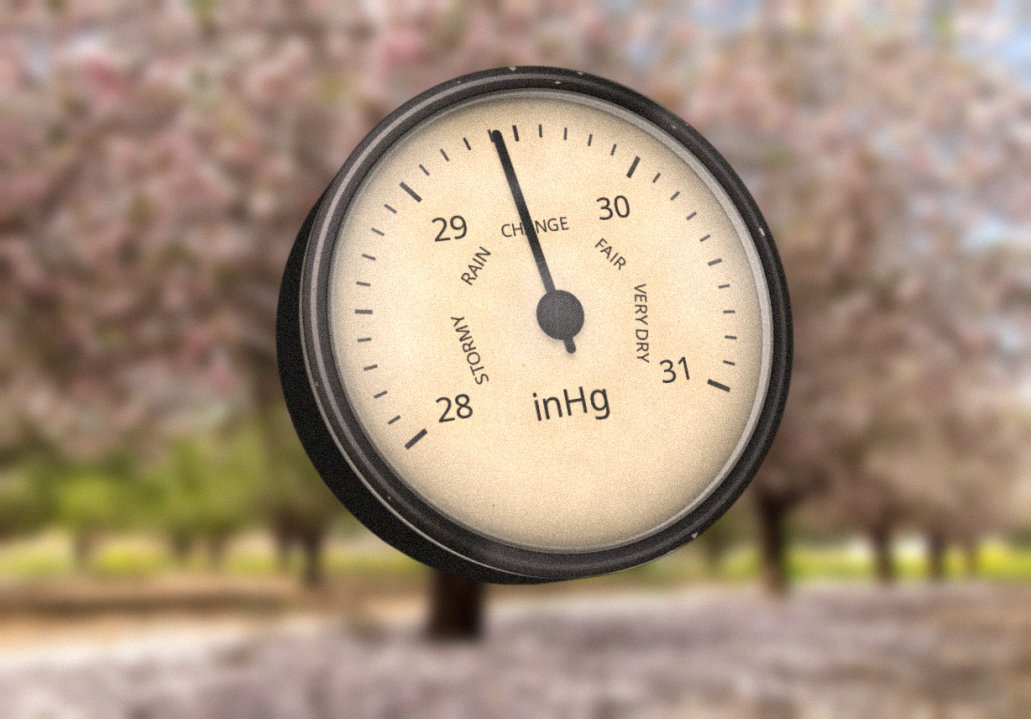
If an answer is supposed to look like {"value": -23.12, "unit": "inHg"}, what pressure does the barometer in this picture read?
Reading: {"value": 29.4, "unit": "inHg"}
